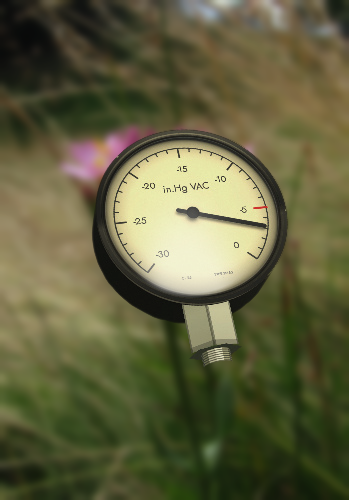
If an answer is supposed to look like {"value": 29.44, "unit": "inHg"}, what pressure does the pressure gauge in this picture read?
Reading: {"value": -3, "unit": "inHg"}
